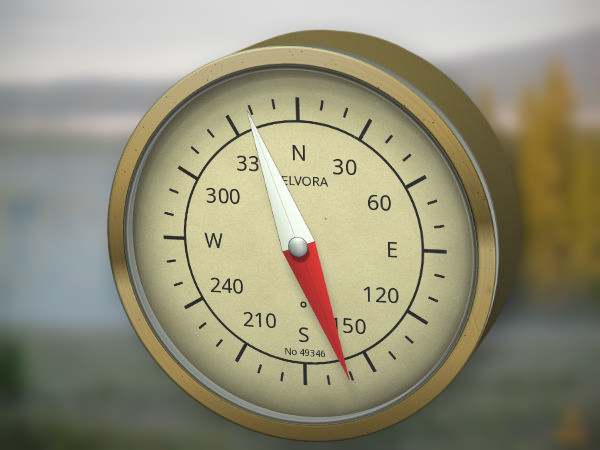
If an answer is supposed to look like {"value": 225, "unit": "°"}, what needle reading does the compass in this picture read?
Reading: {"value": 160, "unit": "°"}
